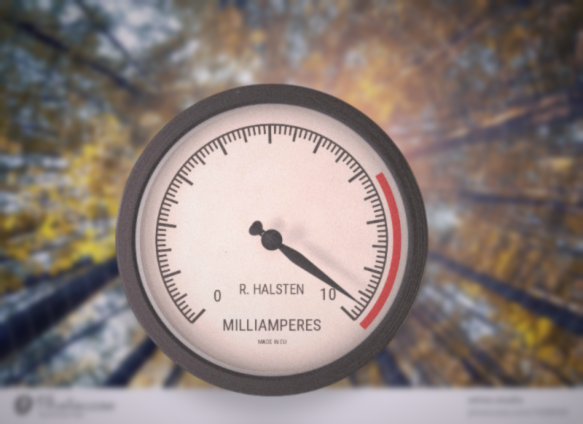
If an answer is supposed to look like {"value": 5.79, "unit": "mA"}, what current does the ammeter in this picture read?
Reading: {"value": 9.7, "unit": "mA"}
